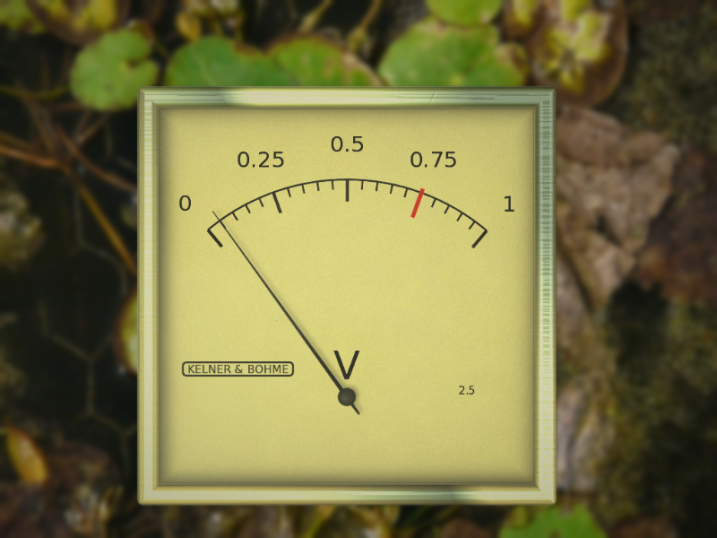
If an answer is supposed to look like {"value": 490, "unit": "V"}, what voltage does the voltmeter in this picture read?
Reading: {"value": 0.05, "unit": "V"}
